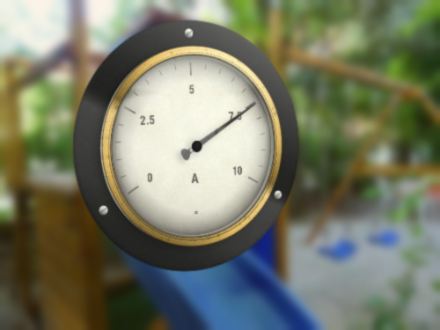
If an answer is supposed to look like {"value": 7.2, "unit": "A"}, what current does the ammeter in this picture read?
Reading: {"value": 7.5, "unit": "A"}
